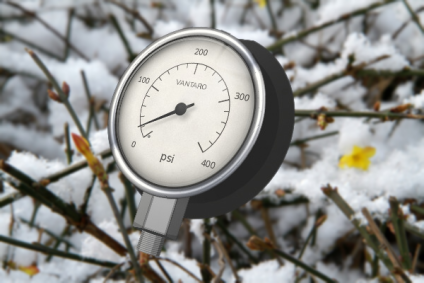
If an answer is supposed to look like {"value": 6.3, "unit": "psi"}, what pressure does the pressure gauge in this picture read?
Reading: {"value": 20, "unit": "psi"}
